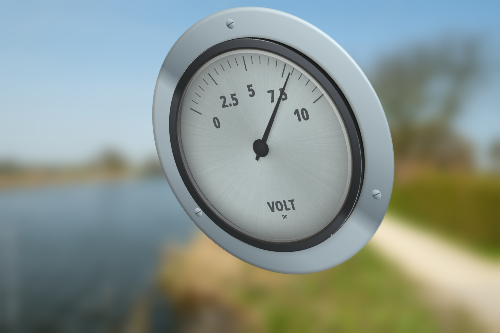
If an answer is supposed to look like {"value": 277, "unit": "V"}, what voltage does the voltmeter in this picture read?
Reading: {"value": 8, "unit": "V"}
